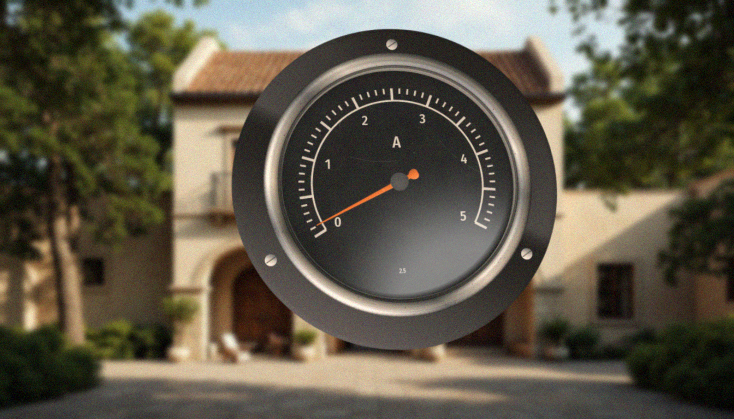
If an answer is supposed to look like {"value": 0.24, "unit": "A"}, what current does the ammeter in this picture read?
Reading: {"value": 0.1, "unit": "A"}
